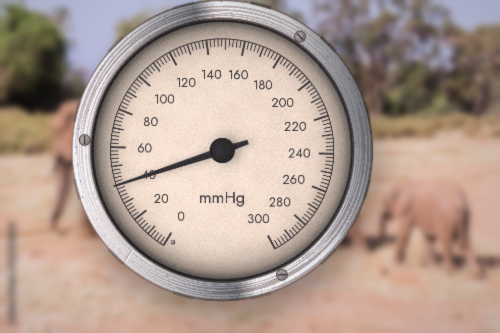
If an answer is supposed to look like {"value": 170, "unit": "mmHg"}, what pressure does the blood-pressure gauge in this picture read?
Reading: {"value": 40, "unit": "mmHg"}
